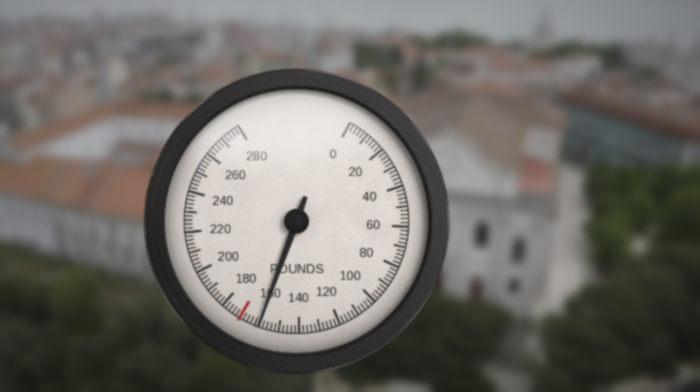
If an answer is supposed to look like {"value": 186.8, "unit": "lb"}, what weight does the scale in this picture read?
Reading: {"value": 160, "unit": "lb"}
